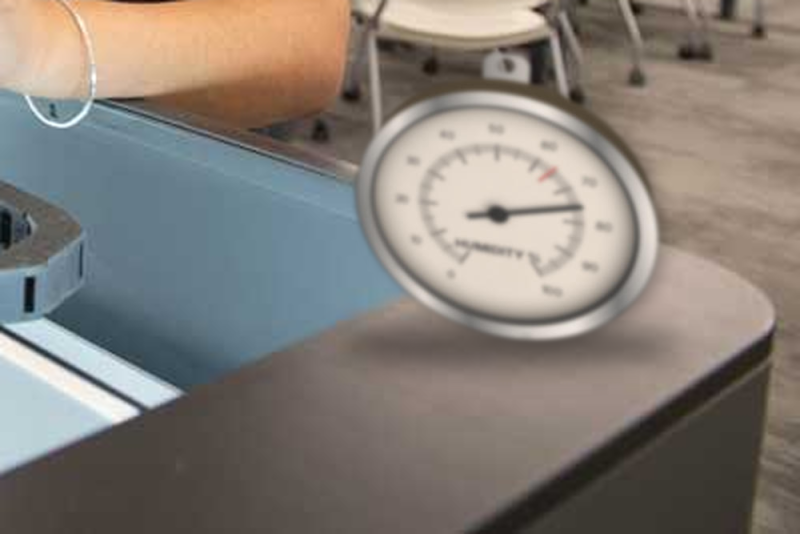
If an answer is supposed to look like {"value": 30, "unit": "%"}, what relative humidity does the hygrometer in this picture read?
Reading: {"value": 75, "unit": "%"}
